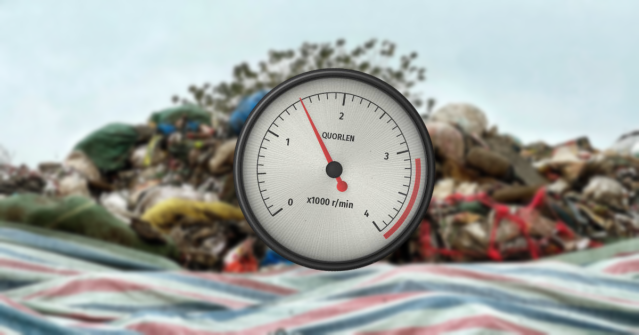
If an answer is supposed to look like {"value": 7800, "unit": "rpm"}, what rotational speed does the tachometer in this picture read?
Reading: {"value": 1500, "unit": "rpm"}
